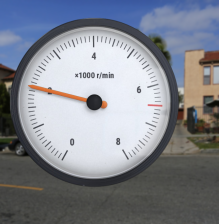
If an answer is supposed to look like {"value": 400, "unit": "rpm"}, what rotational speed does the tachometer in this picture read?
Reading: {"value": 2000, "unit": "rpm"}
